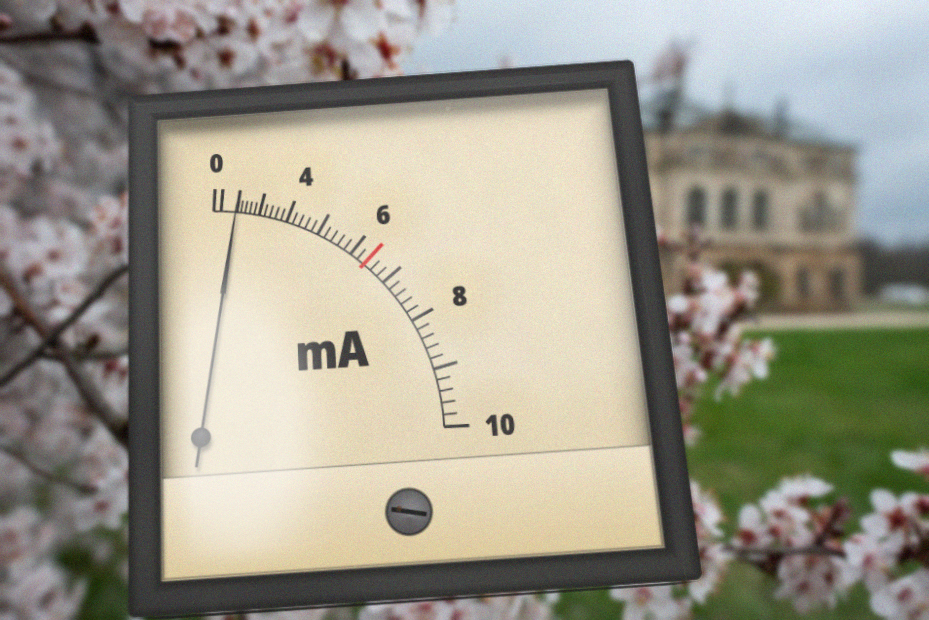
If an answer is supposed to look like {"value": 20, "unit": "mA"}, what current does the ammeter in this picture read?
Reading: {"value": 2, "unit": "mA"}
